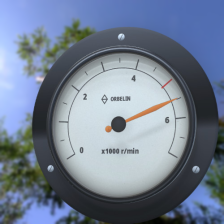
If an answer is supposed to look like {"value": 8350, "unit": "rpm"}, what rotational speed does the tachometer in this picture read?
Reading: {"value": 5500, "unit": "rpm"}
